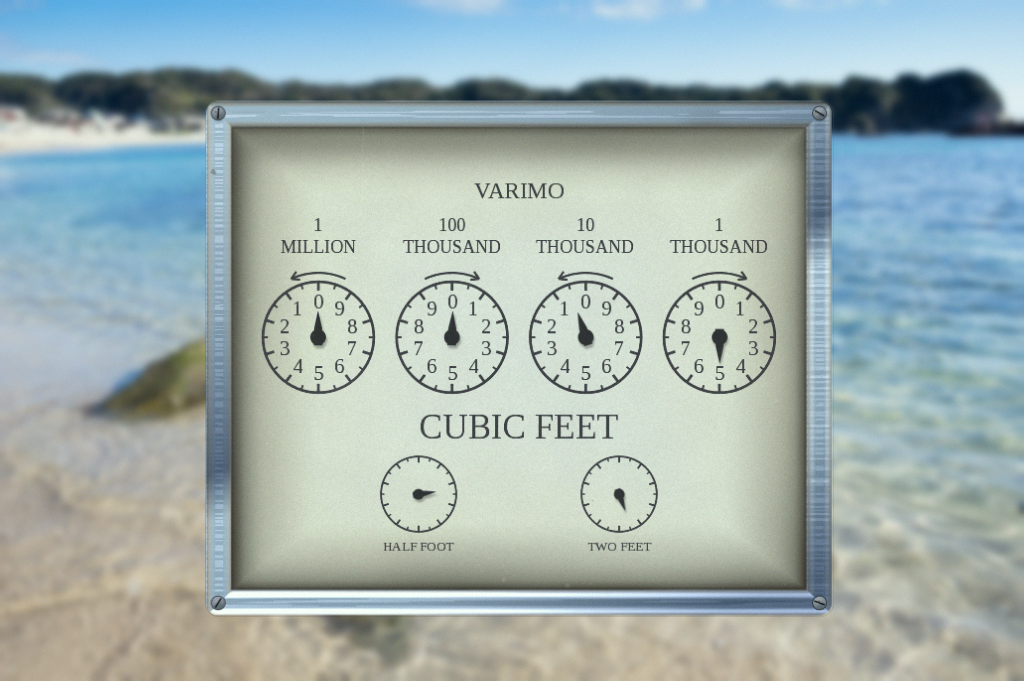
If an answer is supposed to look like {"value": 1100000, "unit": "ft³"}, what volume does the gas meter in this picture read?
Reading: {"value": 500, "unit": "ft³"}
